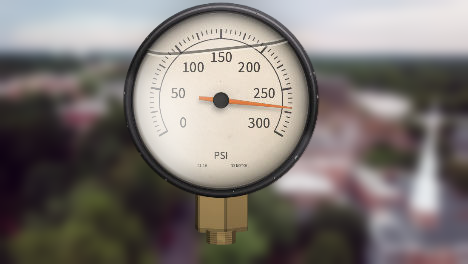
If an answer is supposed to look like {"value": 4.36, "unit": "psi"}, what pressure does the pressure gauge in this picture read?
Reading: {"value": 270, "unit": "psi"}
